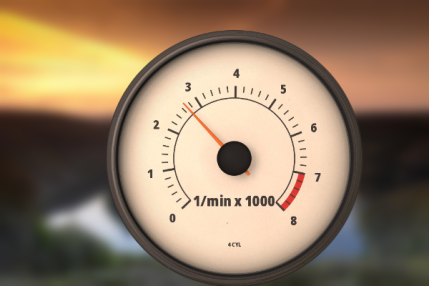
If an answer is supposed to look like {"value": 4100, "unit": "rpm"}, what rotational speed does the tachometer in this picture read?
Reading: {"value": 2700, "unit": "rpm"}
